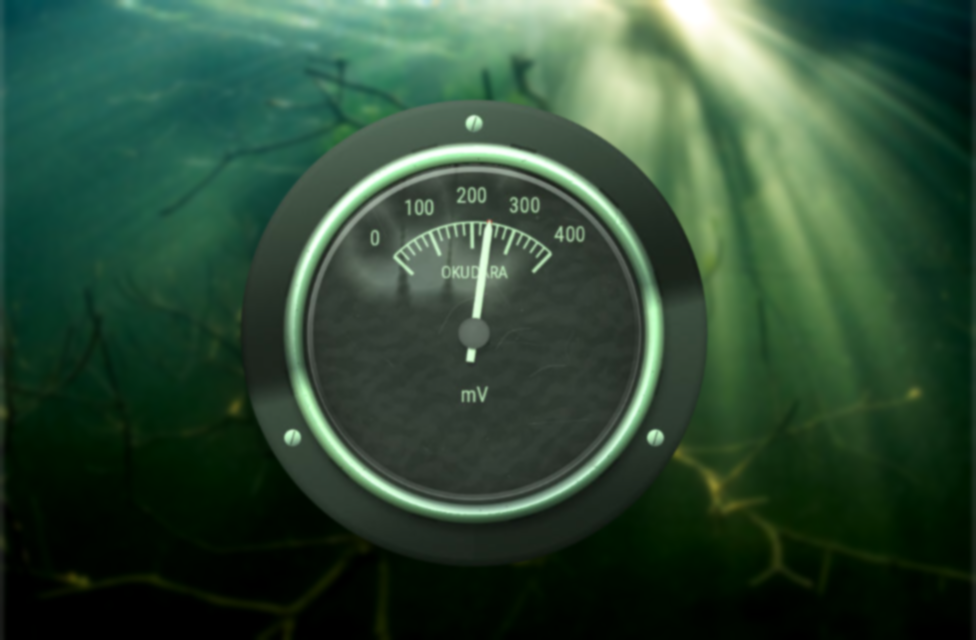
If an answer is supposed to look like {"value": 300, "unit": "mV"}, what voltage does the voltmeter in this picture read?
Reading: {"value": 240, "unit": "mV"}
